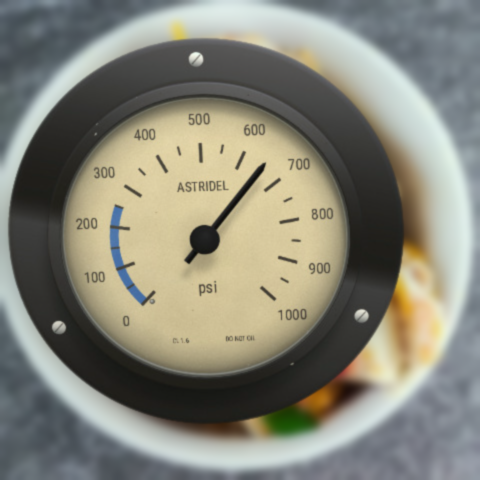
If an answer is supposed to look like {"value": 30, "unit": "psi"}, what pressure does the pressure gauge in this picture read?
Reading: {"value": 650, "unit": "psi"}
